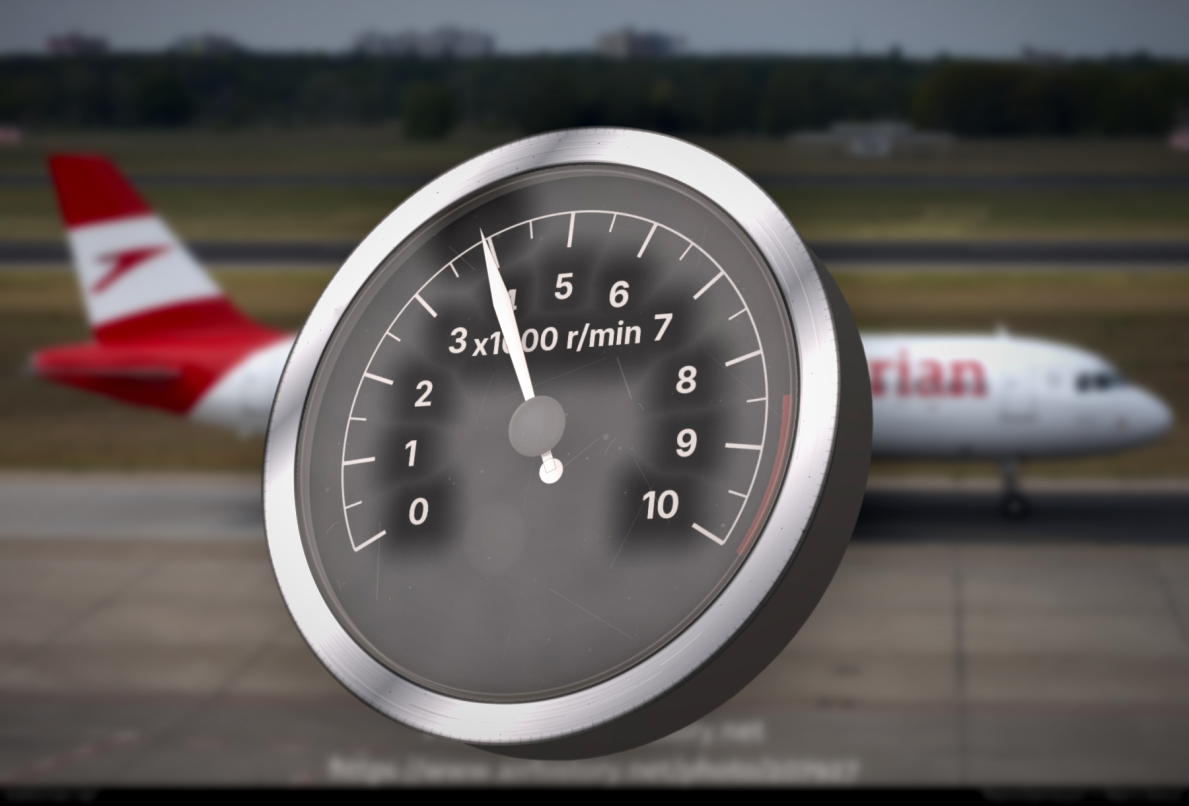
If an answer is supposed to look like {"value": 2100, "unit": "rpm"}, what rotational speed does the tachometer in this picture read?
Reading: {"value": 4000, "unit": "rpm"}
